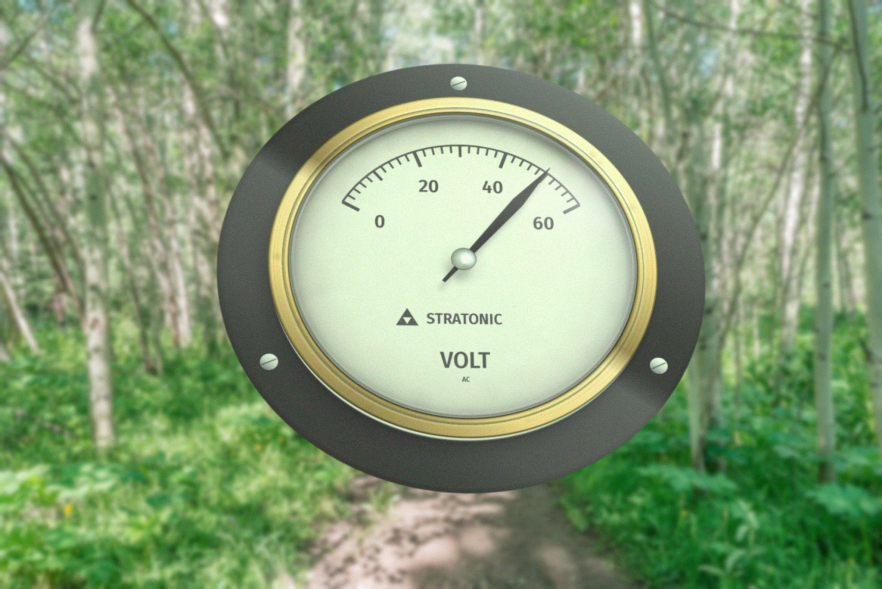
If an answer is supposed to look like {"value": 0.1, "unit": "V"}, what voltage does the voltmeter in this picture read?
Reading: {"value": 50, "unit": "V"}
